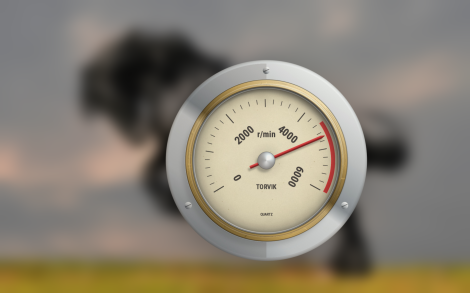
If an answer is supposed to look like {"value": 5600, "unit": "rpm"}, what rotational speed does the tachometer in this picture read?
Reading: {"value": 4700, "unit": "rpm"}
